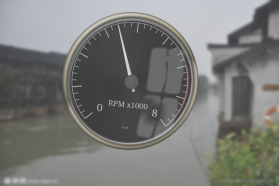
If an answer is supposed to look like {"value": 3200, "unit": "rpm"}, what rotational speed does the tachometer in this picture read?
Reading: {"value": 3400, "unit": "rpm"}
